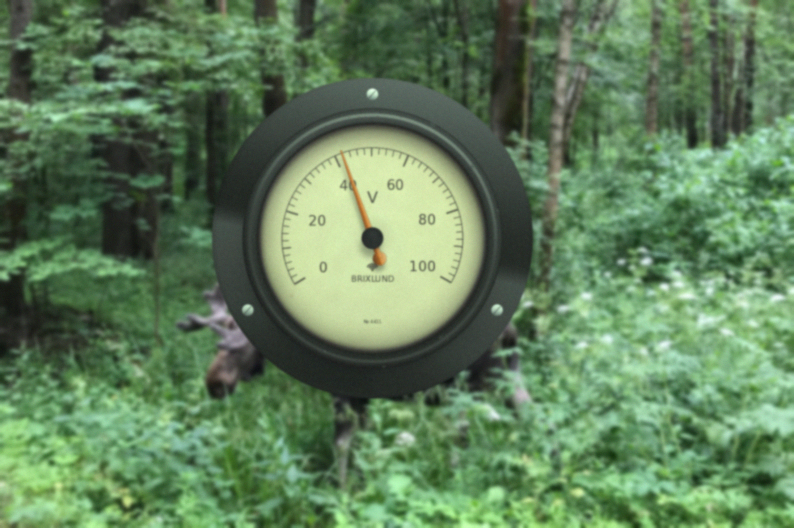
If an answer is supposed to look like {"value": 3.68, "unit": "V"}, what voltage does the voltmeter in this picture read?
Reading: {"value": 42, "unit": "V"}
